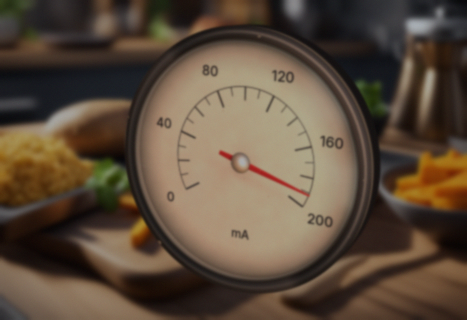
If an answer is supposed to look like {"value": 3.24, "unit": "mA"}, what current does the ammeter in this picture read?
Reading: {"value": 190, "unit": "mA"}
